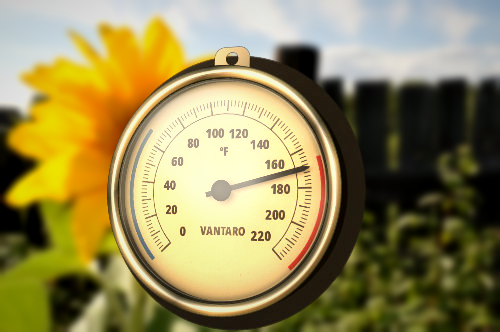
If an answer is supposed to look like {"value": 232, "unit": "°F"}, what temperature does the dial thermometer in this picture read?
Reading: {"value": 170, "unit": "°F"}
